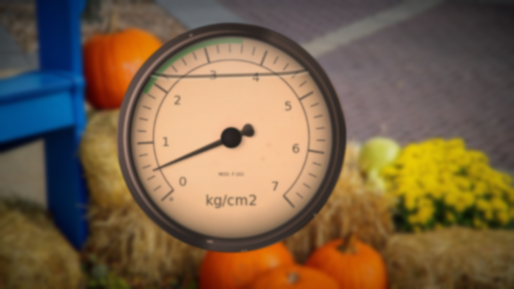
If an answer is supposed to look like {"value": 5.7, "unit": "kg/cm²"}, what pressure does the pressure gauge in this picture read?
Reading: {"value": 0.5, "unit": "kg/cm²"}
